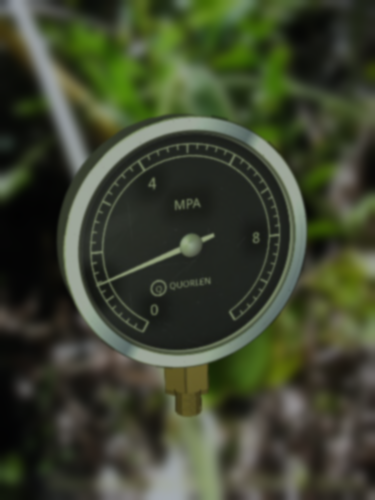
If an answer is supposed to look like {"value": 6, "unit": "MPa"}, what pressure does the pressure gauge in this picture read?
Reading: {"value": 1.4, "unit": "MPa"}
